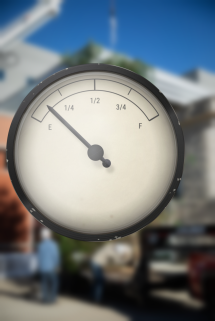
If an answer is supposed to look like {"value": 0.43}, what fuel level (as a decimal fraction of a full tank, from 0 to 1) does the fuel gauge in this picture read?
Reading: {"value": 0.125}
